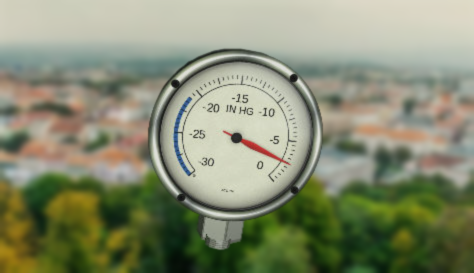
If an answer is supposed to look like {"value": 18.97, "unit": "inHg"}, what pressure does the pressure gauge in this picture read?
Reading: {"value": -2.5, "unit": "inHg"}
